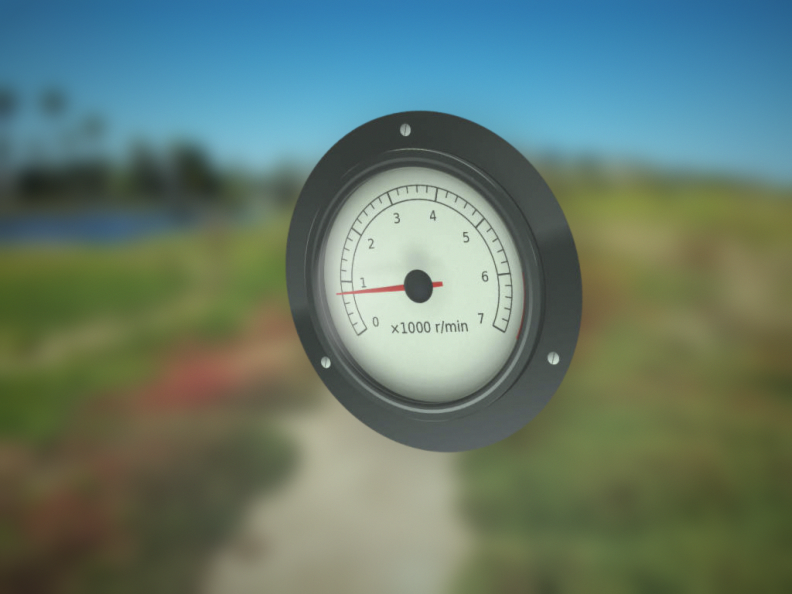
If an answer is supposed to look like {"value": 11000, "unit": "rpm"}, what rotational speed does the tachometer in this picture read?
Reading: {"value": 800, "unit": "rpm"}
